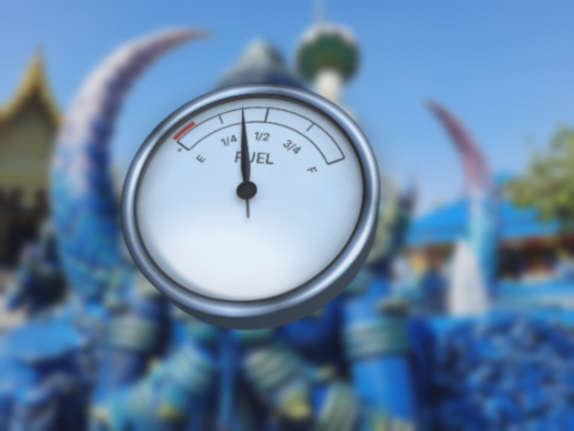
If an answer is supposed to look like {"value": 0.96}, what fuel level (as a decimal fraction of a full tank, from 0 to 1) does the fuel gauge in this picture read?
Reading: {"value": 0.375}
